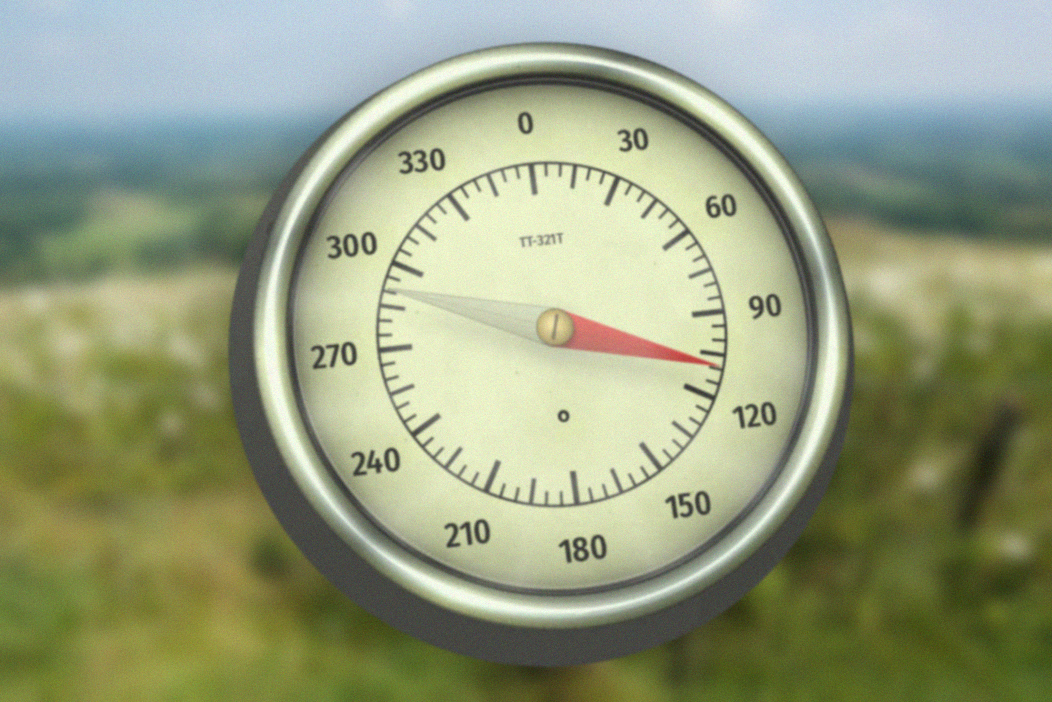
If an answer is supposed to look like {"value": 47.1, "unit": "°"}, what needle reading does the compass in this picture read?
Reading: {"value": 110, "unit": "°"}
